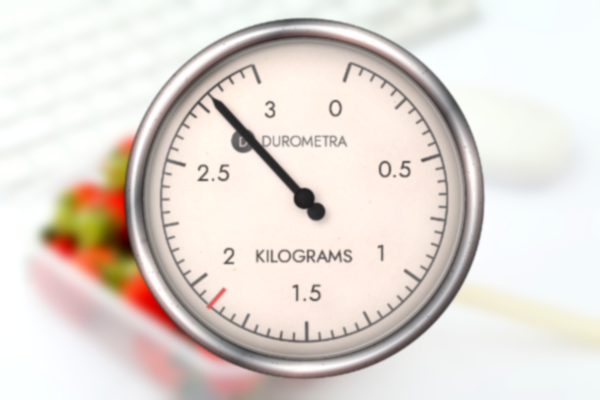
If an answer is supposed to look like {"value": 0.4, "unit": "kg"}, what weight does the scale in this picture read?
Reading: {"value": 2.8, "unit": "kg"}
